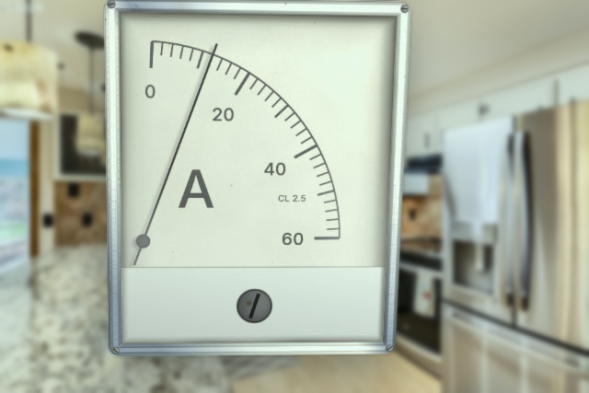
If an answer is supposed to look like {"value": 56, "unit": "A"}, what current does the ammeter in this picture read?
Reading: {"value": 12, "unit": "A"}
